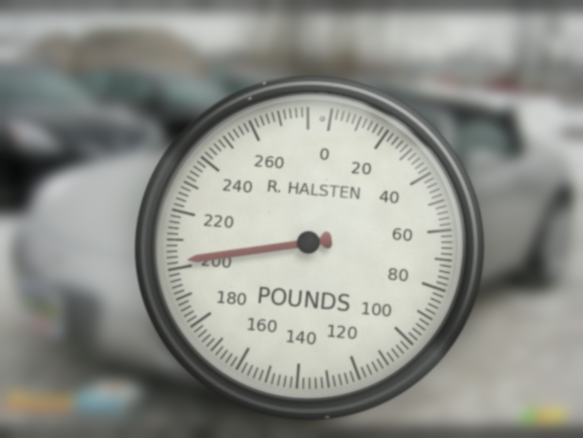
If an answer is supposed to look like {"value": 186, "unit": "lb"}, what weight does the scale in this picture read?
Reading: {"value": 202, "unit": "lb"}
